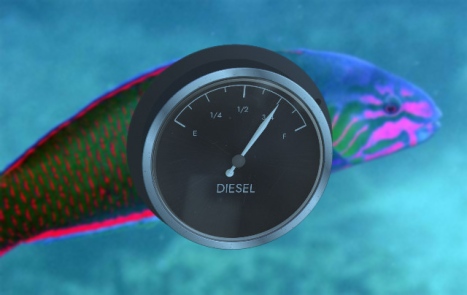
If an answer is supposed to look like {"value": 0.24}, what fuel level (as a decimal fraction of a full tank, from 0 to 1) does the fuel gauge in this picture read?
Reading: {"value": 0.75}
